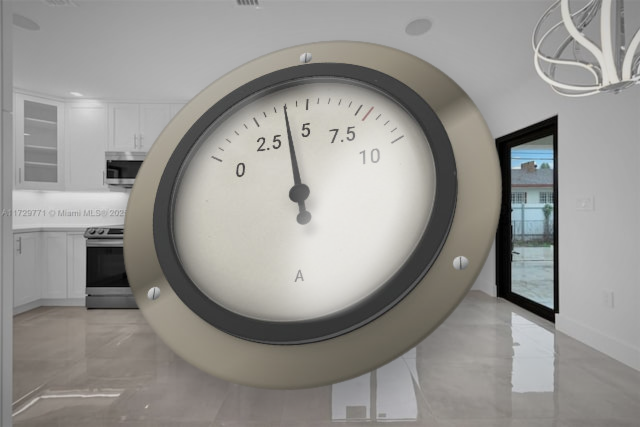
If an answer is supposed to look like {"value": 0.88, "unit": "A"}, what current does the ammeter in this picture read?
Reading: {"value": 4, "unit": "A"}
